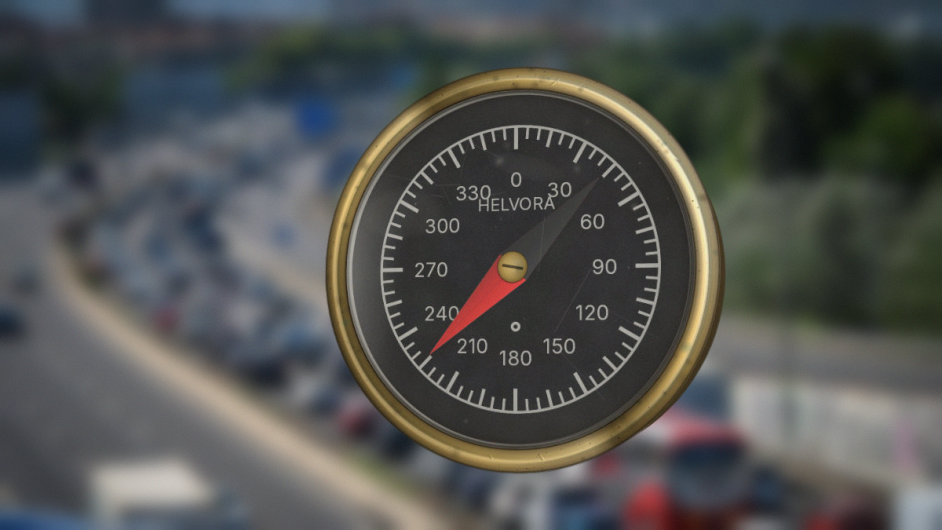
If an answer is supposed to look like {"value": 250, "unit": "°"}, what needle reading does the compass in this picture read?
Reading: {"value": 225, "unit": "°"}
